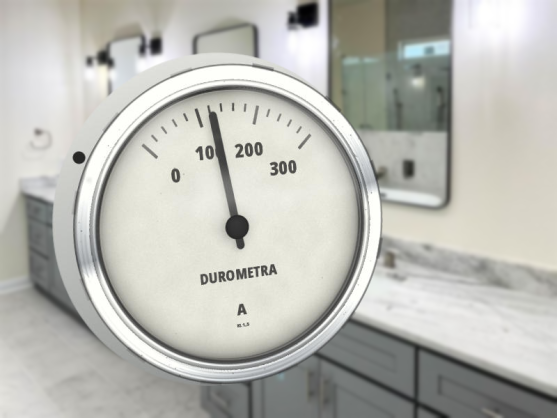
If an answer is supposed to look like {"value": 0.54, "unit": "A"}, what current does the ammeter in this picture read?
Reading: {"value": 120, "unit": "A"}
